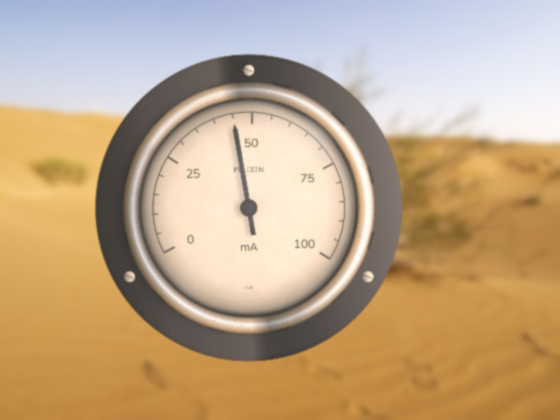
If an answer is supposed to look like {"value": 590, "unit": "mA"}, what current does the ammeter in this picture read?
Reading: {"value": 45, "unit": "mA"}
